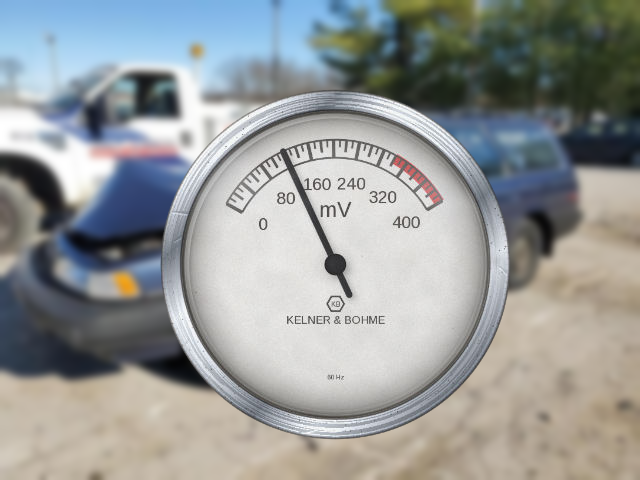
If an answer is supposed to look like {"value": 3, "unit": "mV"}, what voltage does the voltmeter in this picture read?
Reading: {"value": 120, "unit": "mV"}
